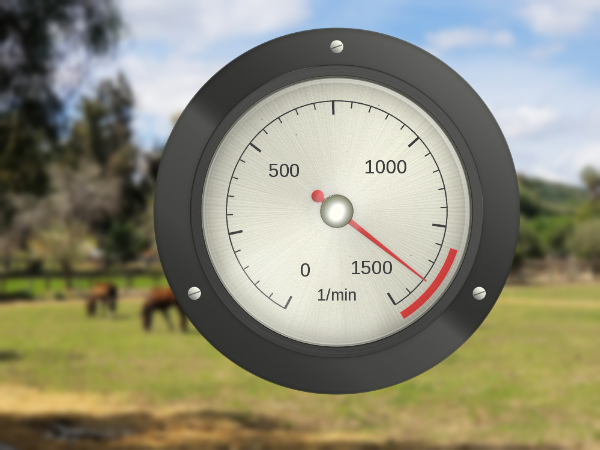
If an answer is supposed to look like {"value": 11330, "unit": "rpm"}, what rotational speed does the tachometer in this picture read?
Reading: {"value": 1400, "unit": "rpm"}
